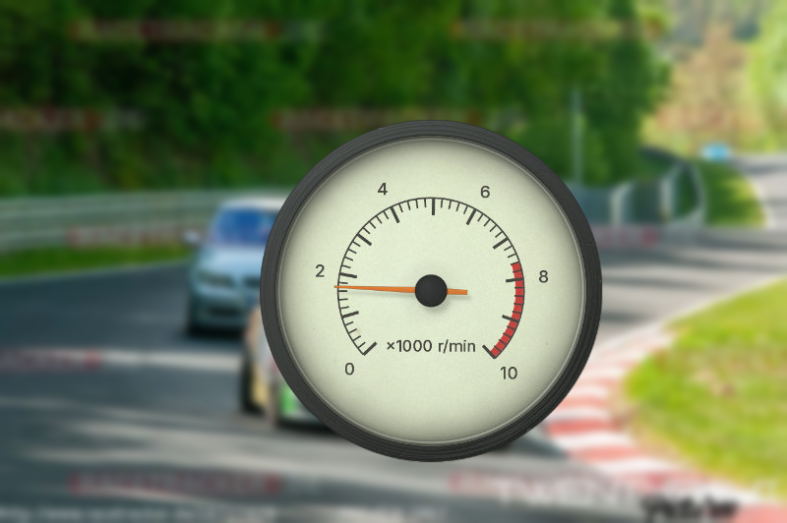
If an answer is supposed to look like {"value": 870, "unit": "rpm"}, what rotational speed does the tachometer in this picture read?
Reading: {"value": 1700, "unit": "rpm"}
